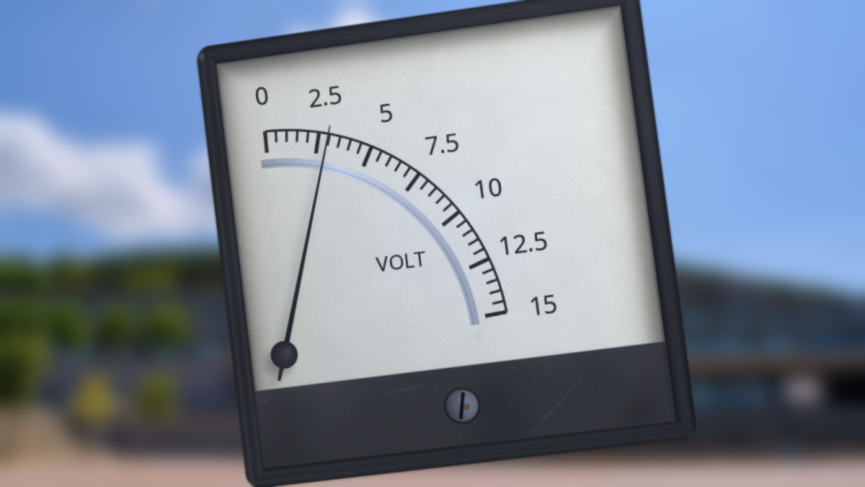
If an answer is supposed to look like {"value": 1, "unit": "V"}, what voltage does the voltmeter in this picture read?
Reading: {"value": 3, "unit": "V"}
